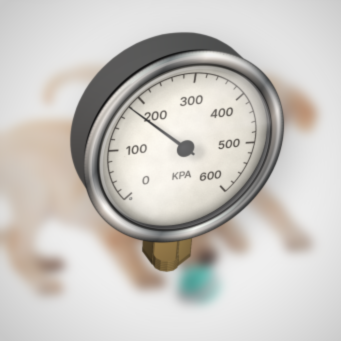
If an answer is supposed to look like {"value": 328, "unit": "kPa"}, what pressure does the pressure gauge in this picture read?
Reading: {"value": 180, "unit": "kPa"}
